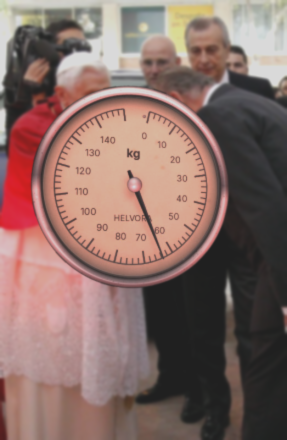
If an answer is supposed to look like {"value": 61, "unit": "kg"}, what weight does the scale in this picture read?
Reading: {"value": 64, "unit": "kg"}
